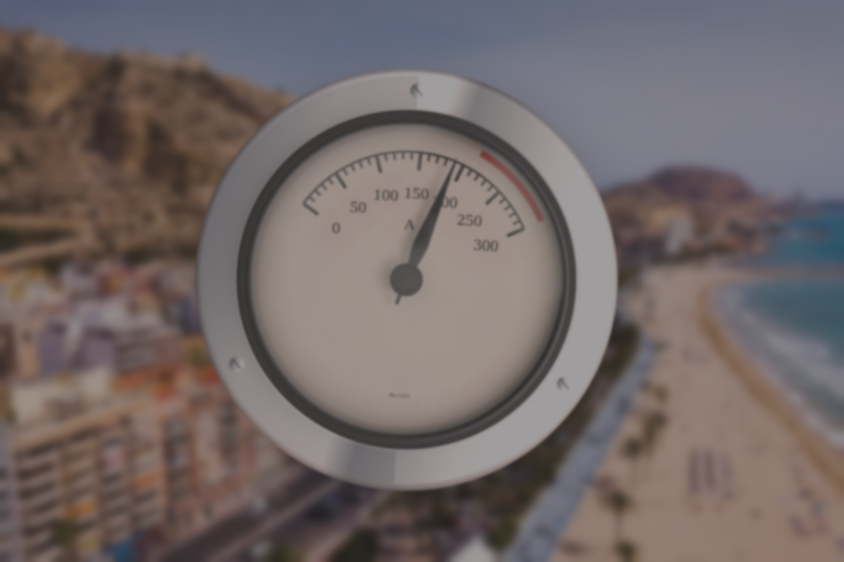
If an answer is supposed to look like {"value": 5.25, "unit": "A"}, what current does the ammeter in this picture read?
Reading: {"value": 190, "unit": "A"}
